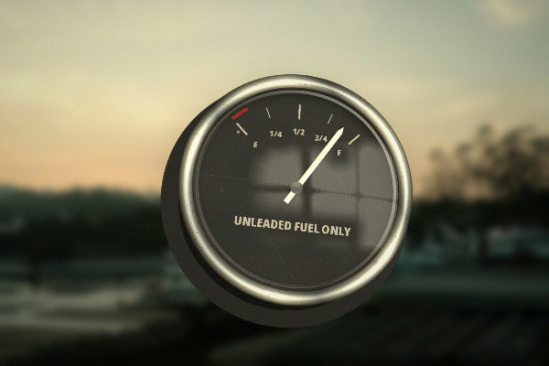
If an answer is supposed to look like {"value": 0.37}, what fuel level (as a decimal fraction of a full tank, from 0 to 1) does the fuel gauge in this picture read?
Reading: {"value": 0.875}
